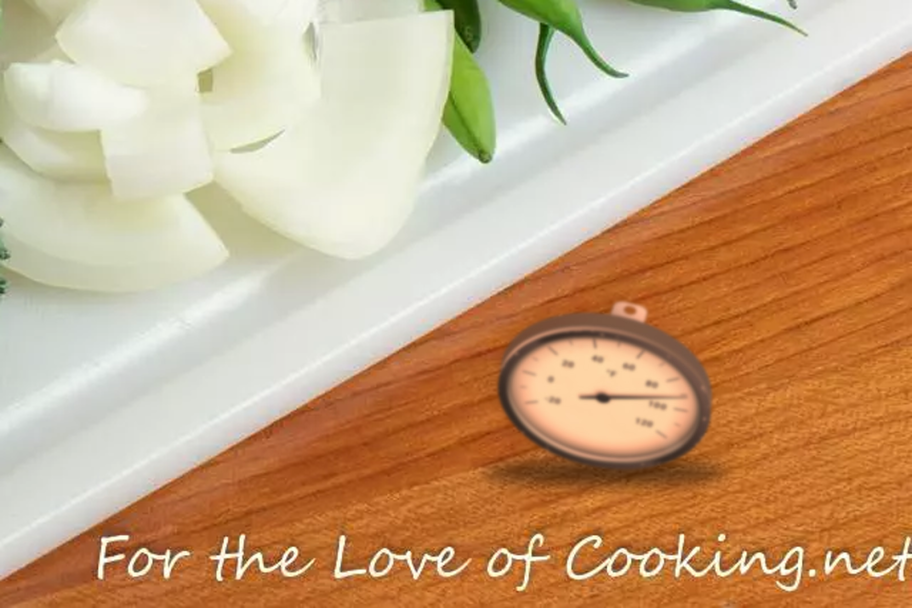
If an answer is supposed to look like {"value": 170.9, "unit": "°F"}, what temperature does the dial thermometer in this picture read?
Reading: {"value": 90, "unit": "°F"}
